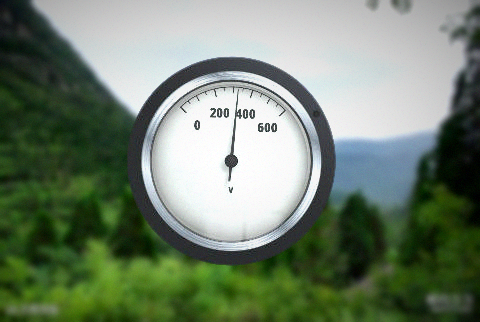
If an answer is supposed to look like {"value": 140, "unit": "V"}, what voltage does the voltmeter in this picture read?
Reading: {"value": 325, "unit": "V"}
